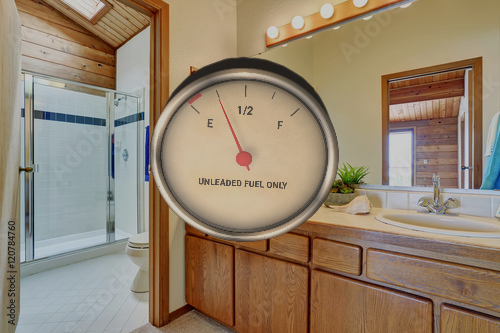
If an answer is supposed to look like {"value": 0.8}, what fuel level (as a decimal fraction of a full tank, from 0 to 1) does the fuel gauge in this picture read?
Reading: {"value": 0.25}
